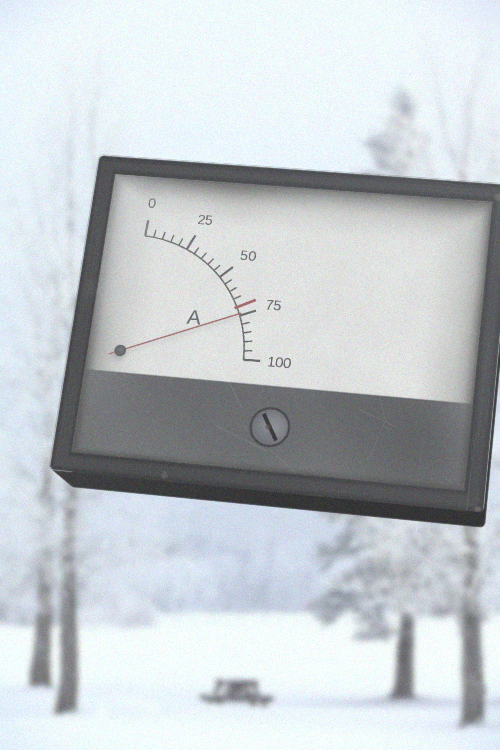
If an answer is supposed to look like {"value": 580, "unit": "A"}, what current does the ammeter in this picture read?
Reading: {"value": 75, "unit": "A"}
